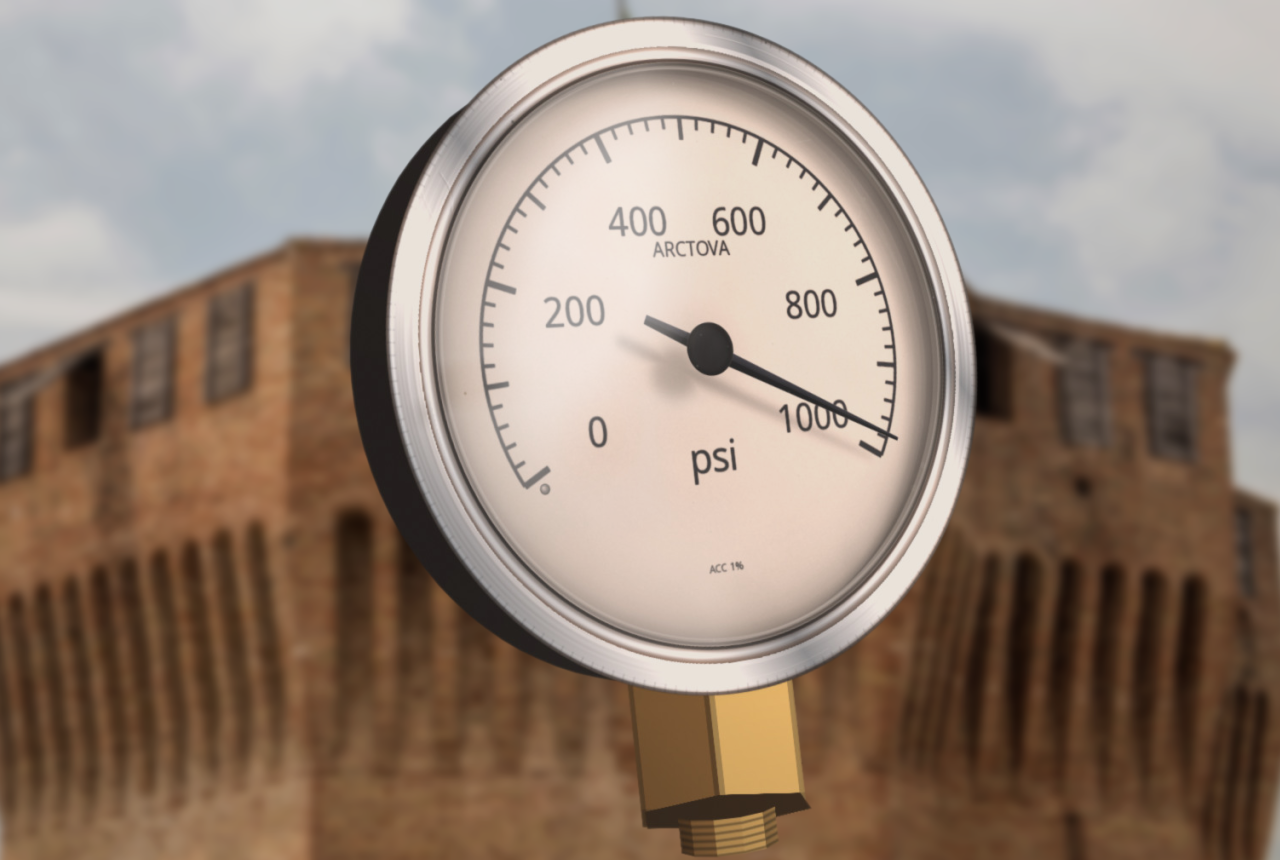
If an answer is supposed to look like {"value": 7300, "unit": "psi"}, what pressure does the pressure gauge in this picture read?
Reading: {"value": 980, "unit": "psi"}
